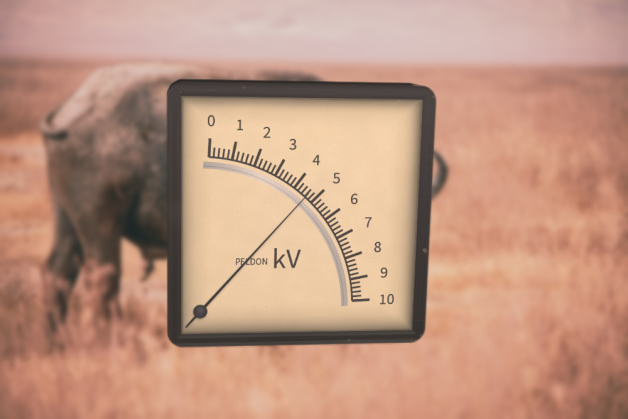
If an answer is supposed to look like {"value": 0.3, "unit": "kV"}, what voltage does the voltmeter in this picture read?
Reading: {"value": 4.6, "unit": "kV"}
